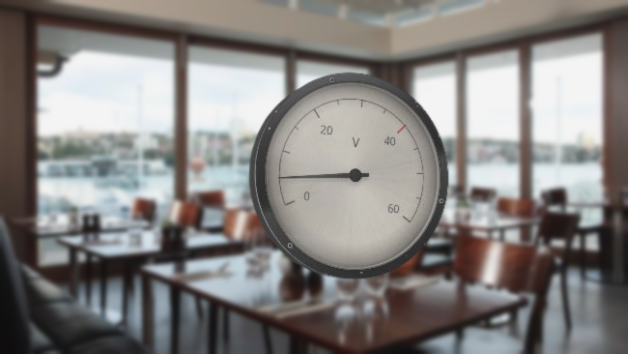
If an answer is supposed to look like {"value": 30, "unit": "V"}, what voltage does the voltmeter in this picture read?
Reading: {"value": 5, "unit": "V"}
